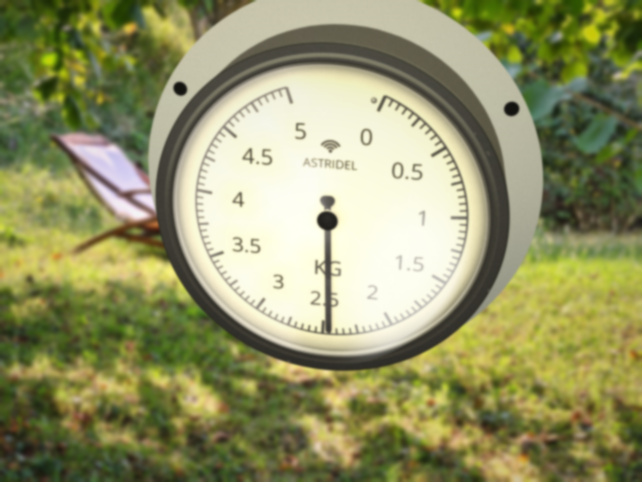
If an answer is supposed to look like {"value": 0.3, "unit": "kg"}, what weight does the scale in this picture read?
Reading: {"value": 2.45, "unit": "kg"}
